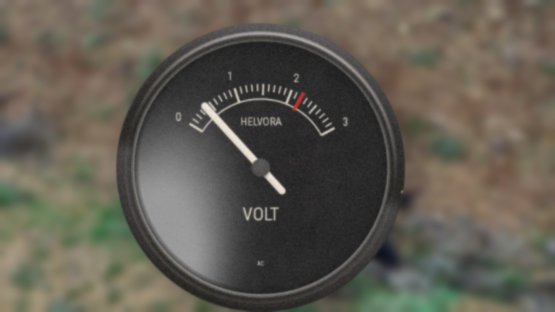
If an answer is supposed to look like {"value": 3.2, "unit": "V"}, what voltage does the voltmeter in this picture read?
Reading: {"value": 0.4, "unit": "V"}
